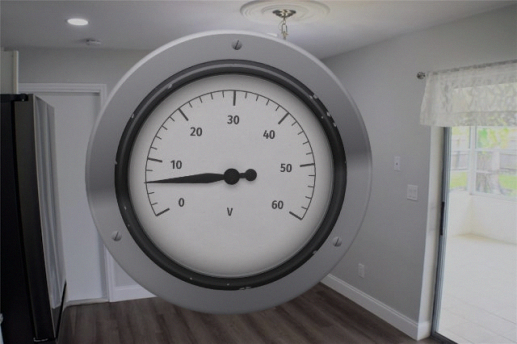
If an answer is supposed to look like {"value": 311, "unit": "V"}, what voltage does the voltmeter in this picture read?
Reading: {"value": 6, "unit": "V"}
